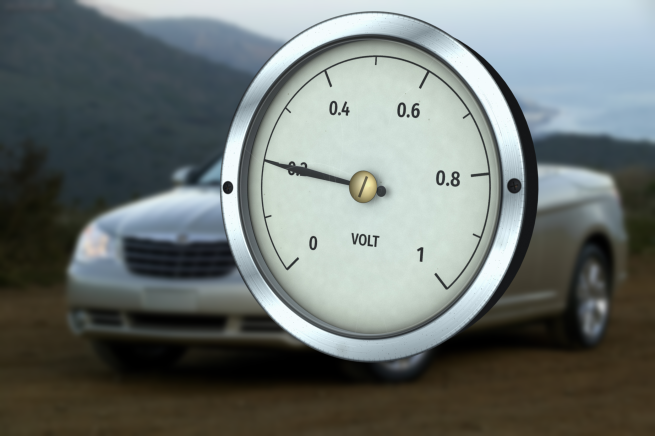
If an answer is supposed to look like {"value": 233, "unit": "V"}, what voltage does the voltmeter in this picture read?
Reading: {"value": 0.2, "unit": "V"}
